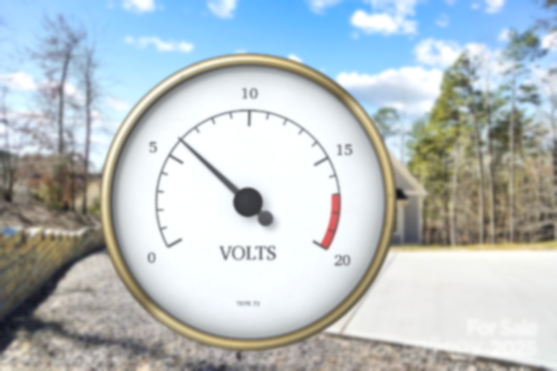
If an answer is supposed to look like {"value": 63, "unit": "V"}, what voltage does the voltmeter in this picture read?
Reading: {"value": 6, "unit": "V"}
